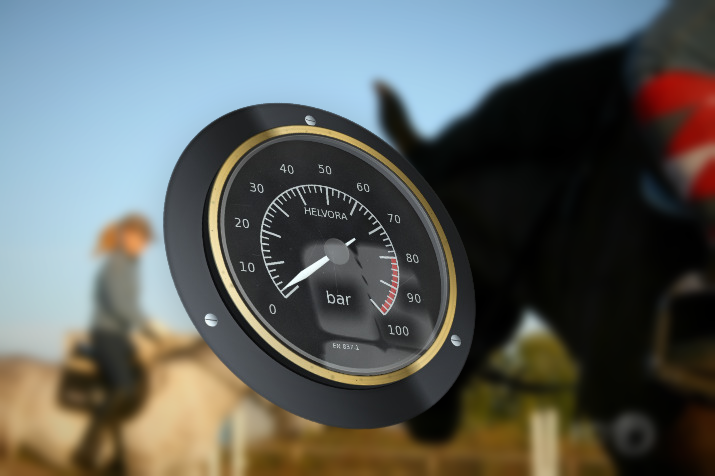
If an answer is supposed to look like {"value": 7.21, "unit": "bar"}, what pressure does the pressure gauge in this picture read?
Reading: {"value": 2, "unit": "bar"}
